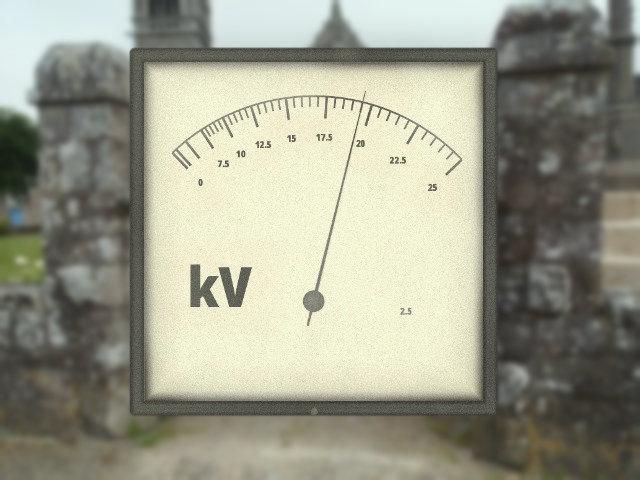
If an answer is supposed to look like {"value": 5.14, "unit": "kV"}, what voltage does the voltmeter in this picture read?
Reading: {"value": 19.5, "unit": "kV"}
